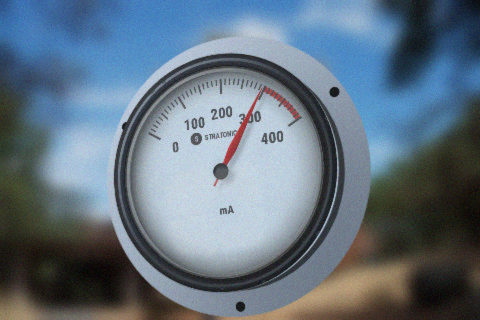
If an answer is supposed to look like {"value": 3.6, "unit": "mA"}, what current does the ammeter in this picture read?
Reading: {"value": 300, "unit": "mA"}
